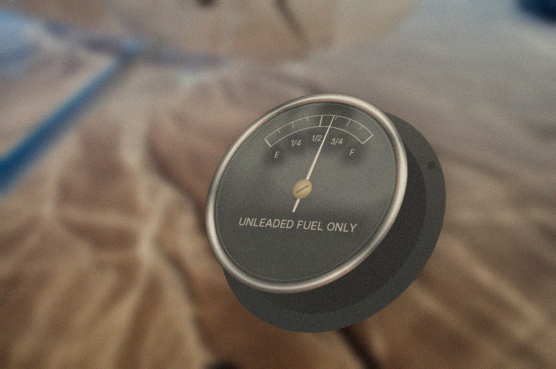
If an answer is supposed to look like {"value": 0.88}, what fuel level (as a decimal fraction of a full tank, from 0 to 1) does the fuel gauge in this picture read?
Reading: {"value": 0.625}
